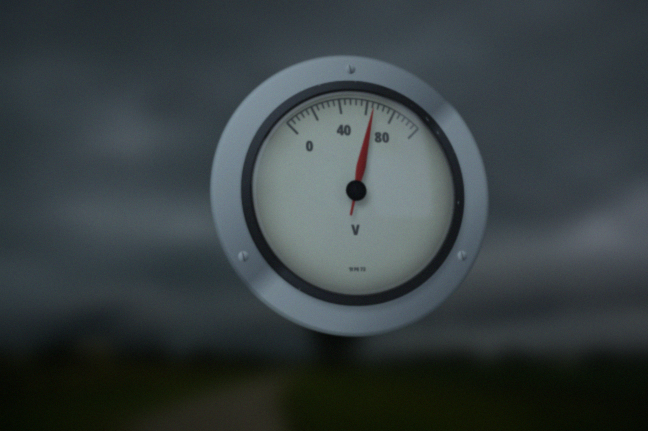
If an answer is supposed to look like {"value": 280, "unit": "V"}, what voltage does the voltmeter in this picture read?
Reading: {"value": 64, "unit": "V"}
